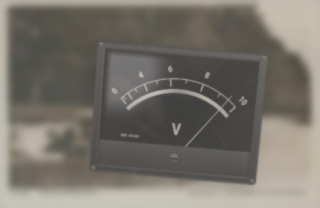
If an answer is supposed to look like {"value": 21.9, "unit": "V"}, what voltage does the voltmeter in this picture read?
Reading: {"value": 9.5, "unit": "V"}
